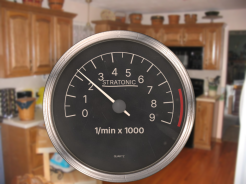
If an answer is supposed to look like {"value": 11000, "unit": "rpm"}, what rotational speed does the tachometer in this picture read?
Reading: {"value": 2250, "unit": "rpm"}
